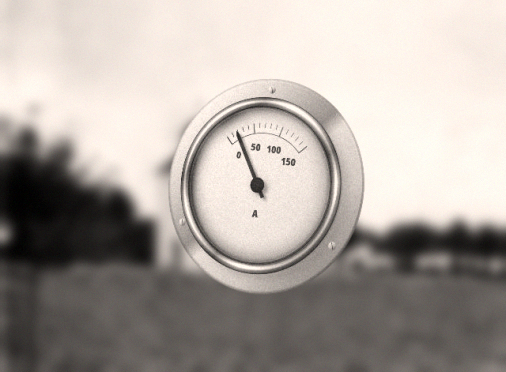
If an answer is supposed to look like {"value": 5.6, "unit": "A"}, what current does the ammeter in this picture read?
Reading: {"value": 20, "unit": "A"}
